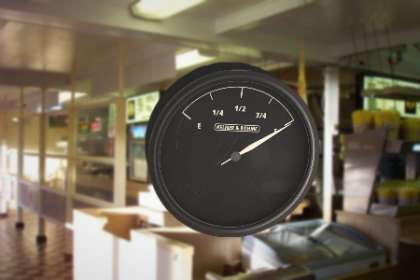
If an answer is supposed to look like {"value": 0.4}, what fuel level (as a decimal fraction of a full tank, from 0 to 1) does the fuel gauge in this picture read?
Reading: {"value": 1}
